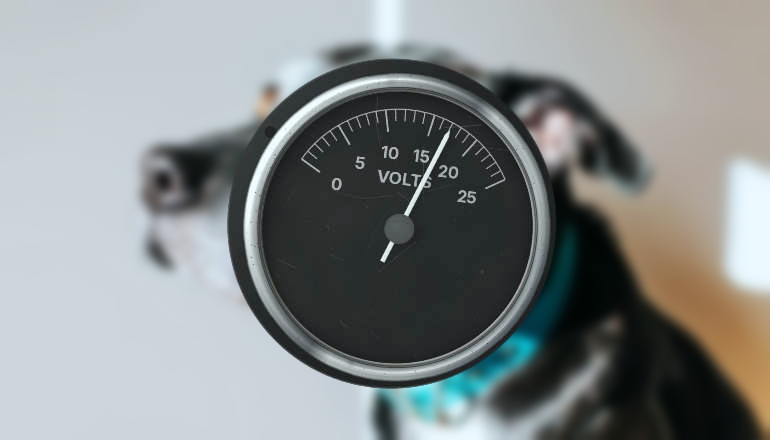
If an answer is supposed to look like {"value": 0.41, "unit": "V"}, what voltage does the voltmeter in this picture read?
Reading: {"value": 17, "unit": "V"}
